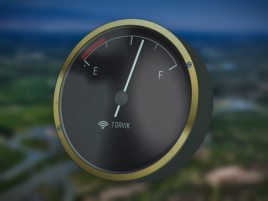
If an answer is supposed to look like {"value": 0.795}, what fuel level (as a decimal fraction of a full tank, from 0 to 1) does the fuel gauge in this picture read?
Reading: {"value": 0.625}
